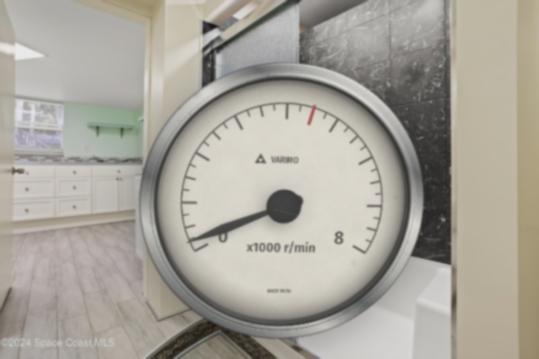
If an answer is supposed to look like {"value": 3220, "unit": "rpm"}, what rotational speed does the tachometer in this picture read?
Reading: {"value": 250, "unit": "rpm"}
